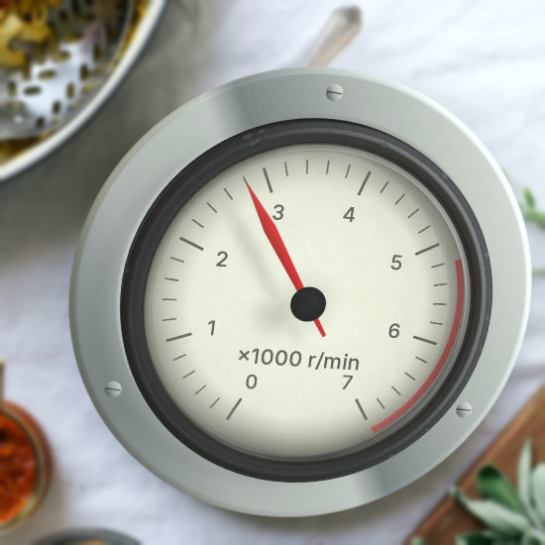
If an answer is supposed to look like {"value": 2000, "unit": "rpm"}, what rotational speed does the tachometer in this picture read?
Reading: {"value": 2800, "unit": "rpm"}
